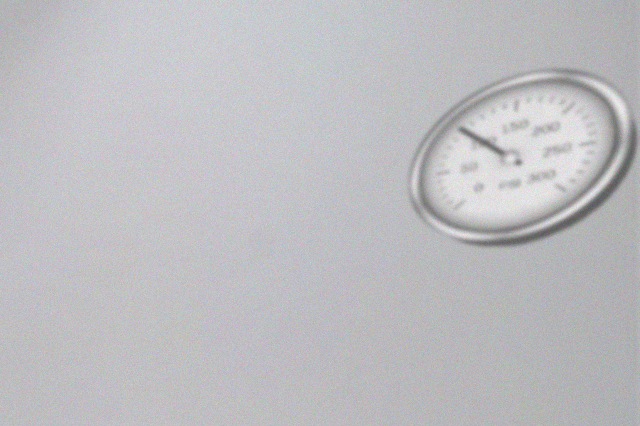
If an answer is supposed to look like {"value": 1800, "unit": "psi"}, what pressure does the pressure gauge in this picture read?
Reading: {"value": 100, "unit": "psi"}
